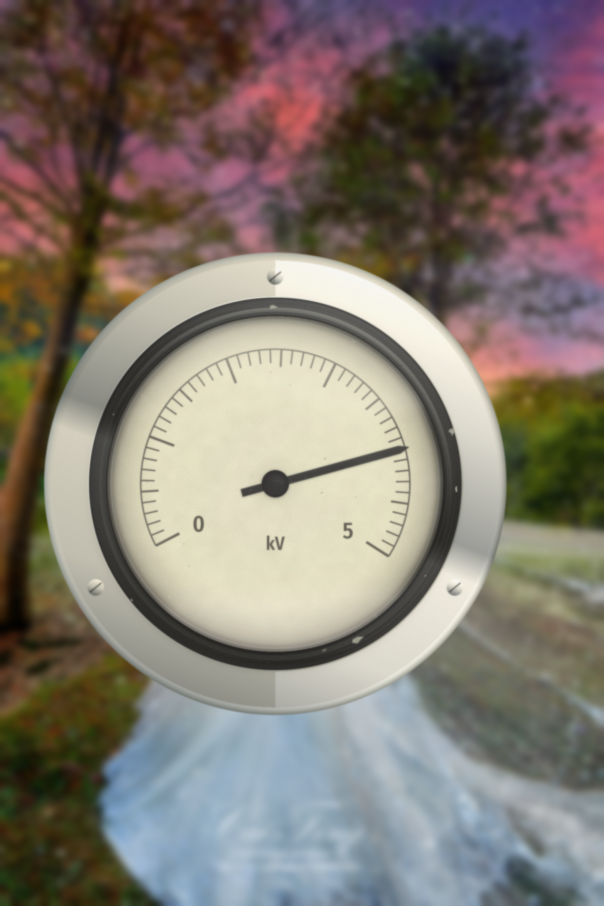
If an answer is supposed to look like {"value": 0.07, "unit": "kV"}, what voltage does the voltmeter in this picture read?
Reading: {"value": 4, "unit": "kV"}
